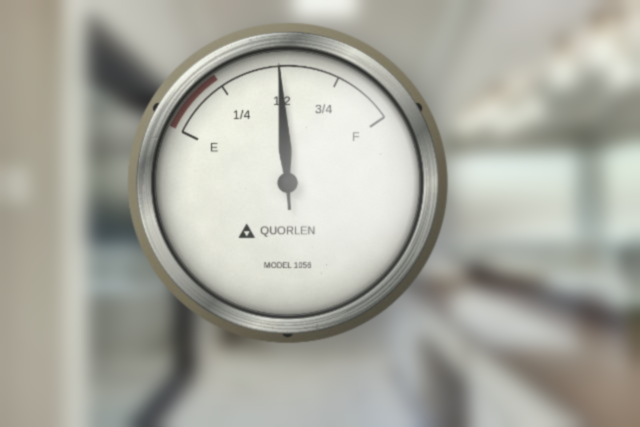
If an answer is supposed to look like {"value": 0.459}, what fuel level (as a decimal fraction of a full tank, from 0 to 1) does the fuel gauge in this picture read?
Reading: {"value": 0.5}
